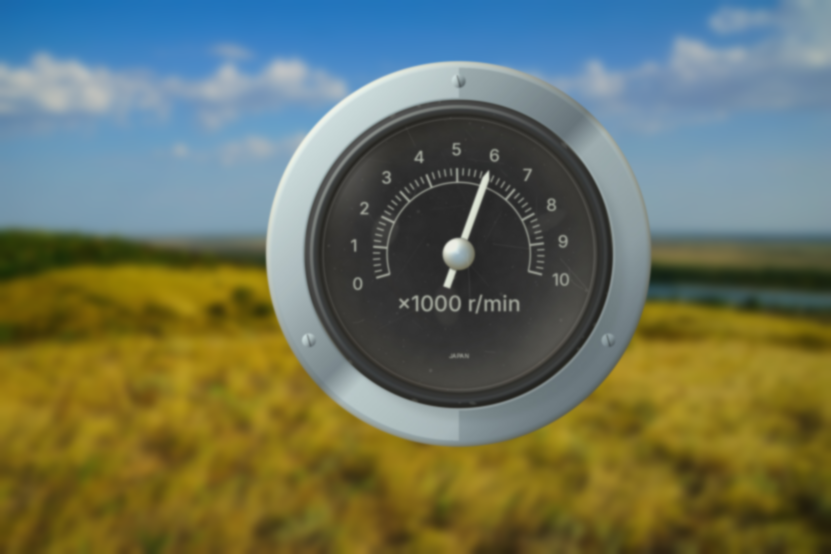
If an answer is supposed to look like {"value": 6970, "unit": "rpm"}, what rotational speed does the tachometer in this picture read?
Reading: {"value": 6000, "unit": "rpm"}
